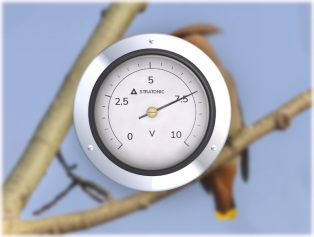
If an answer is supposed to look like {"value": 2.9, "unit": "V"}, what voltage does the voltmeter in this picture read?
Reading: {"value": 7.5, "unit": "V"}
